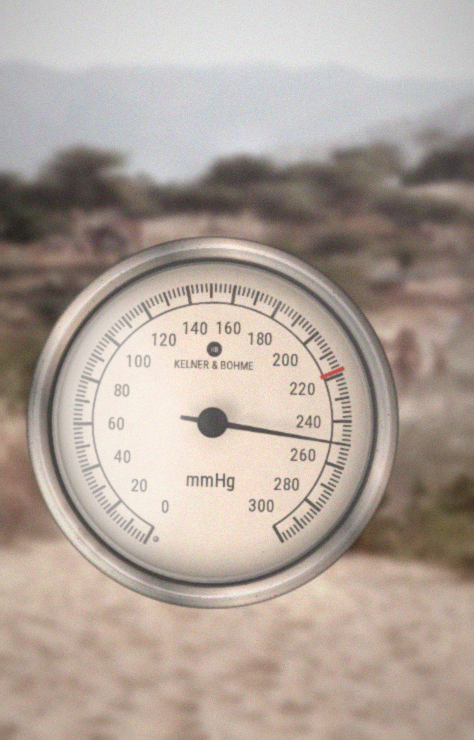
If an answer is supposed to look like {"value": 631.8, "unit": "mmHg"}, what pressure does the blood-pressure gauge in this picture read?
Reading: {"value": 250, "unit": "mmHg"}
